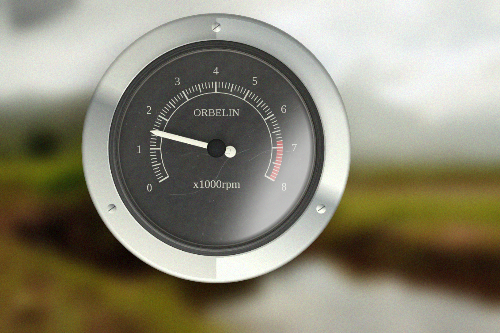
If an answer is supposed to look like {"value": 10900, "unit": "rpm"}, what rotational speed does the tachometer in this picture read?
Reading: {"value": 1500, "unit": "rpm"}
